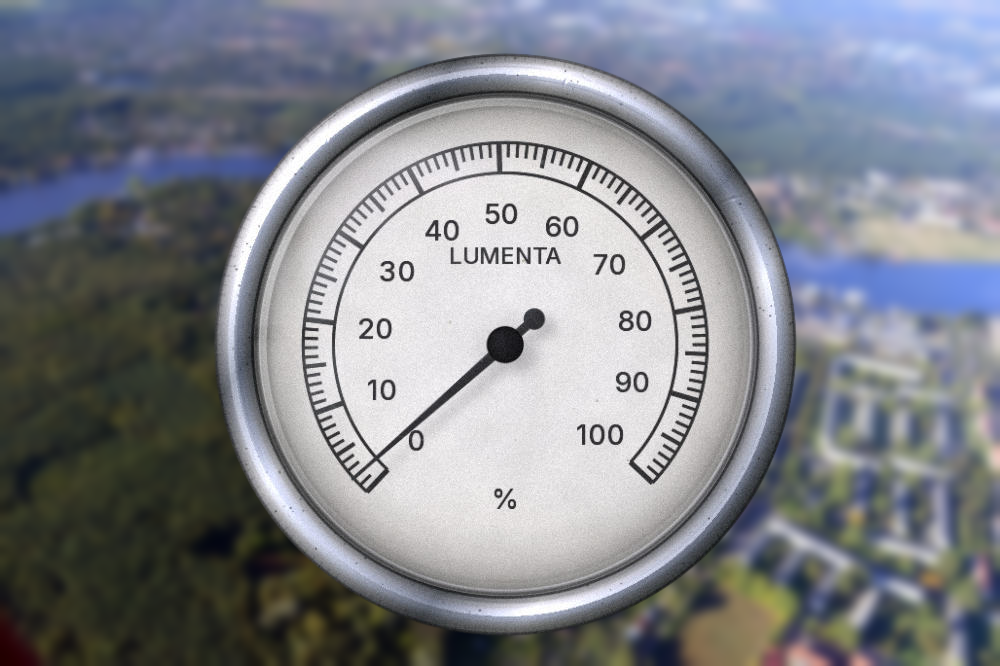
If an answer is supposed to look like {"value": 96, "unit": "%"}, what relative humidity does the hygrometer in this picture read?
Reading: {"value": 2, "unit": "%"}
